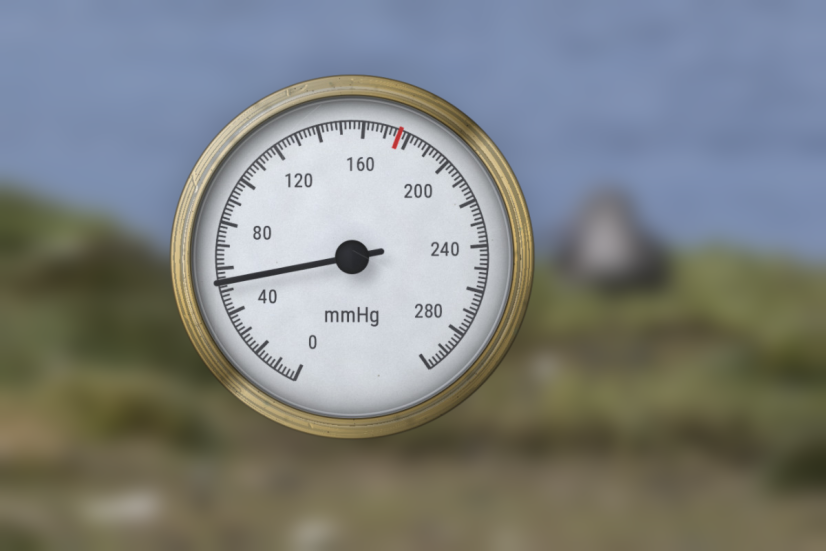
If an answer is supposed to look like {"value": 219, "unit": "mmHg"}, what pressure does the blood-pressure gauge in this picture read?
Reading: {"value": 54, "unit": "mmHg"}
